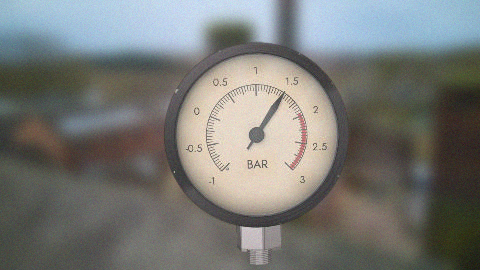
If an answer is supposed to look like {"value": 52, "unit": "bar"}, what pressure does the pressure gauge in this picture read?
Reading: {"value": 1.5, "unit": "bar"}
